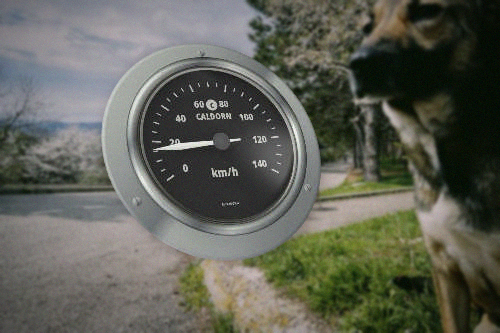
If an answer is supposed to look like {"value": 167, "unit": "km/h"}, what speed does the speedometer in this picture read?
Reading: {"value": 15, "unit": "km/h"}
